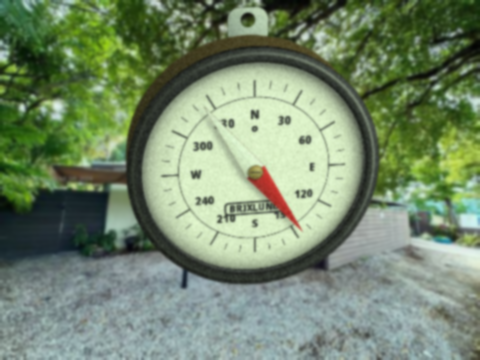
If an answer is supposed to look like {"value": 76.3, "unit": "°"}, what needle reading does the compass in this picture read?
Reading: {"value": 145, "unit": "°"}
